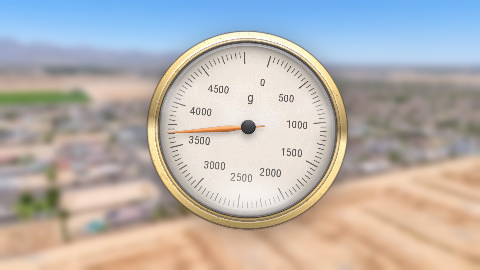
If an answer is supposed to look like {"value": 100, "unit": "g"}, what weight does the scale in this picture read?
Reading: {"value": 3650, "unit": "g"}
